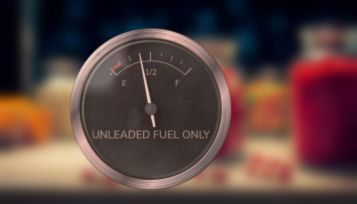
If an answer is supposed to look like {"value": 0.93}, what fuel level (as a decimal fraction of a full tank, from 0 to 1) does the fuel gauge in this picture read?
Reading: {"value": 0.375}
